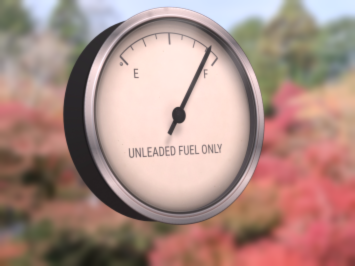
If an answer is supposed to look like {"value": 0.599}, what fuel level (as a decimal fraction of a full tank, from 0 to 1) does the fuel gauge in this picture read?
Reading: {"value": 0.875}
